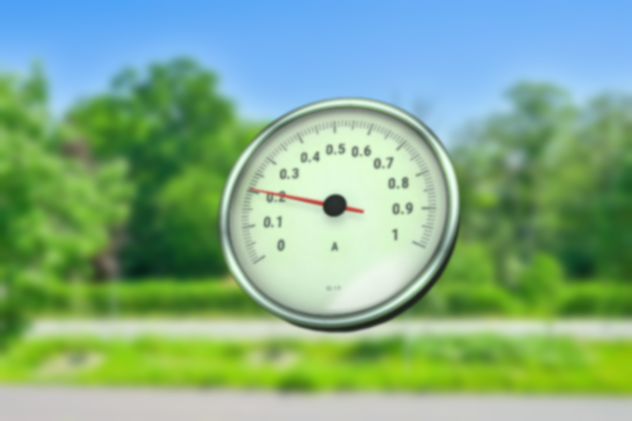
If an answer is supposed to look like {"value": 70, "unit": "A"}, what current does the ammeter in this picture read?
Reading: {"value": 0.2, "unit": "A"}
